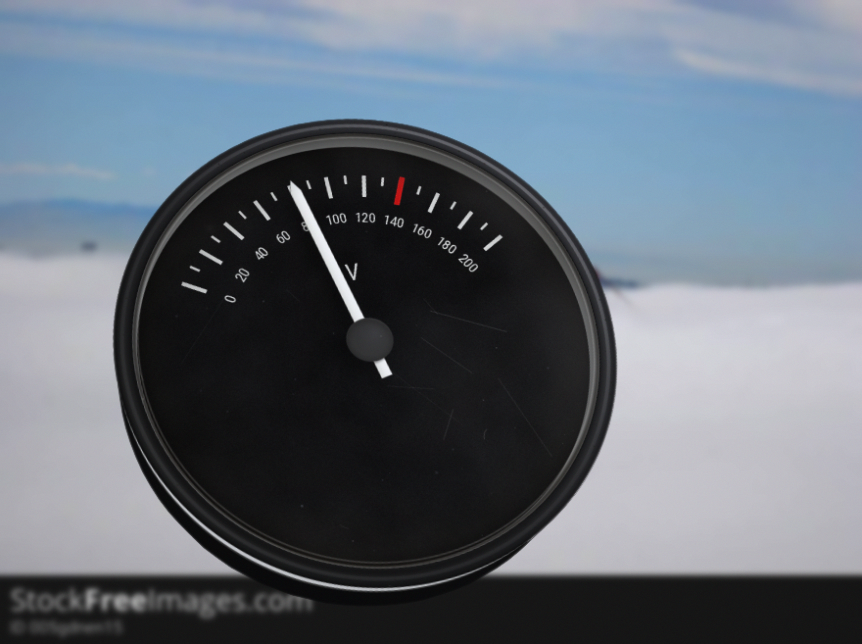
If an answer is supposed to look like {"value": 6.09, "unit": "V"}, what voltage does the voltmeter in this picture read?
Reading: {"value": 80, "unit": "V"}
